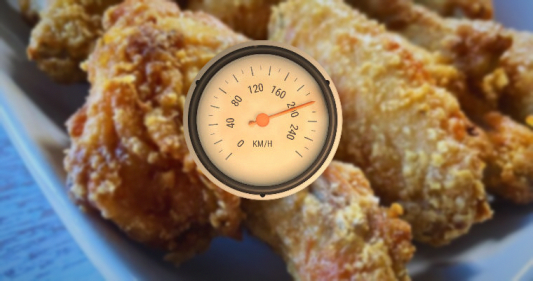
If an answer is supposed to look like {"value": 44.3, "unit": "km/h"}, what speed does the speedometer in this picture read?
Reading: {"value": 200, "unit": "km/h"}
